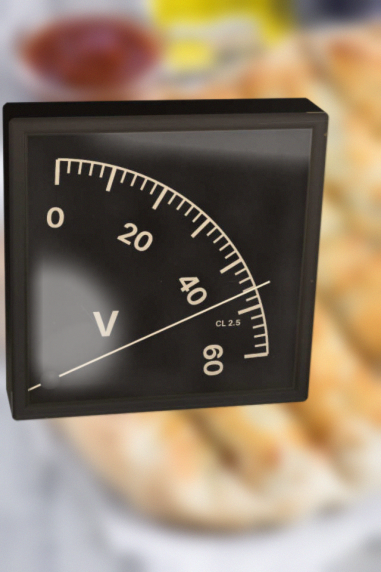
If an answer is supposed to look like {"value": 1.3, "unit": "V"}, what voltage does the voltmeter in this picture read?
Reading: {"value": 46, "unit": "V"}
